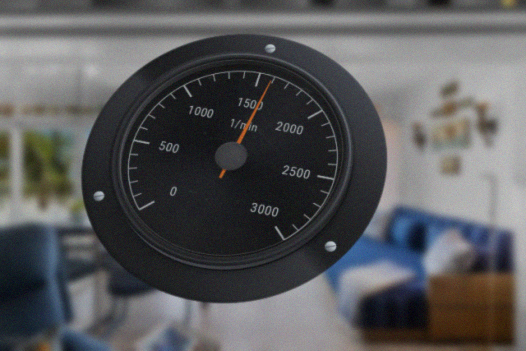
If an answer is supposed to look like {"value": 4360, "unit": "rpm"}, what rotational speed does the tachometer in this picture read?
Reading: {"value": 1600, "unit": "rpm"}
